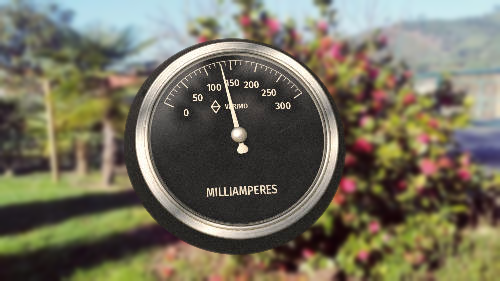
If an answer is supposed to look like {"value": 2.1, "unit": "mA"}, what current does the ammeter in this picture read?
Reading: {"value": 130, "unit": "mA"}
